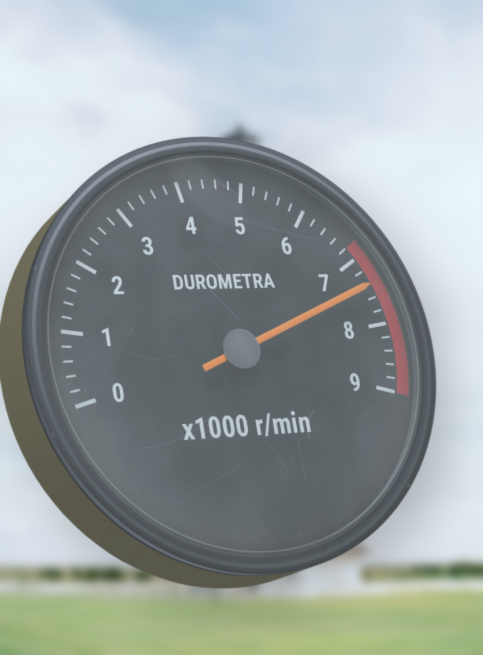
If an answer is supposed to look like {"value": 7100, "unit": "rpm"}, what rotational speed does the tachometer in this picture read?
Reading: {"value": 7400, "unit": "rpm"}
